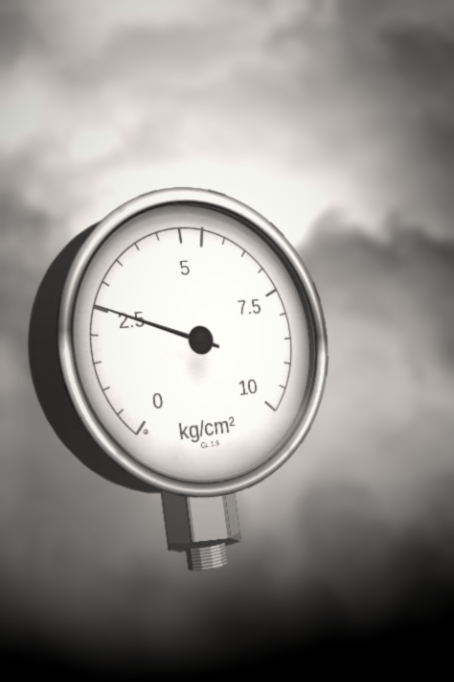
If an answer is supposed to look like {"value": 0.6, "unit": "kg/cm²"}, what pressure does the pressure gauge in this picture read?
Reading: {"value": 2.5, "unit": "kg/cm²"}
